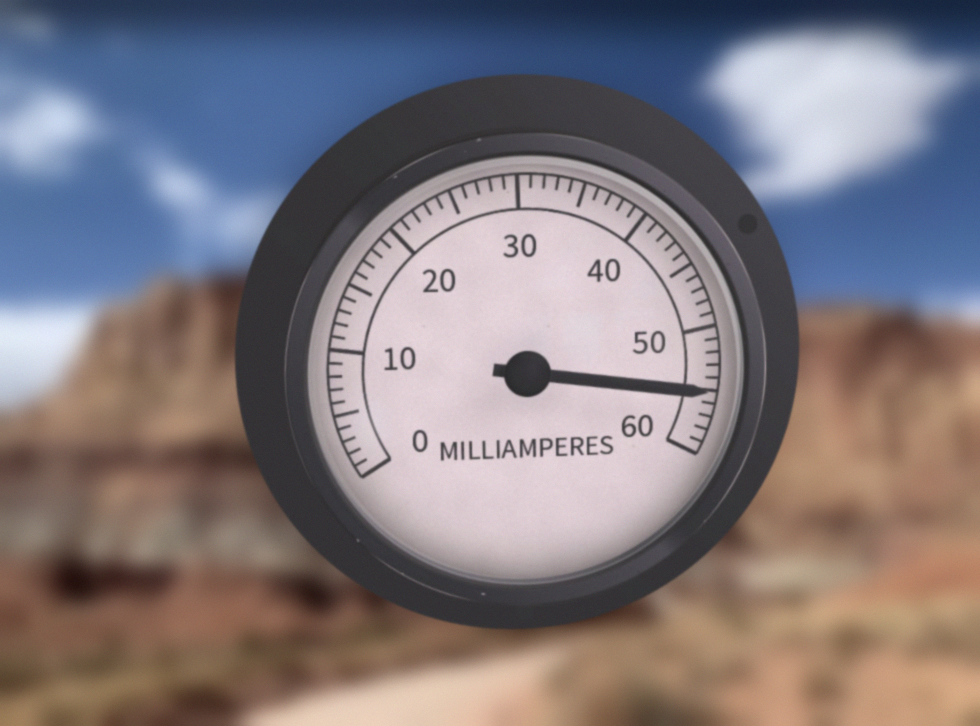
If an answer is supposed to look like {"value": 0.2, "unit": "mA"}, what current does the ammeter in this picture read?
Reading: {"value": 55, "unit": "mA"}
